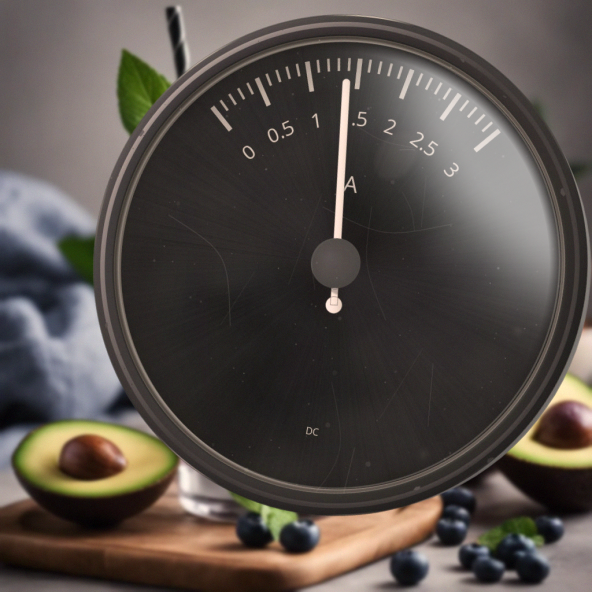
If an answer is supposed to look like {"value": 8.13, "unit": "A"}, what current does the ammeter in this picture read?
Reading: {"value": 1.4, "unit": "A"}
